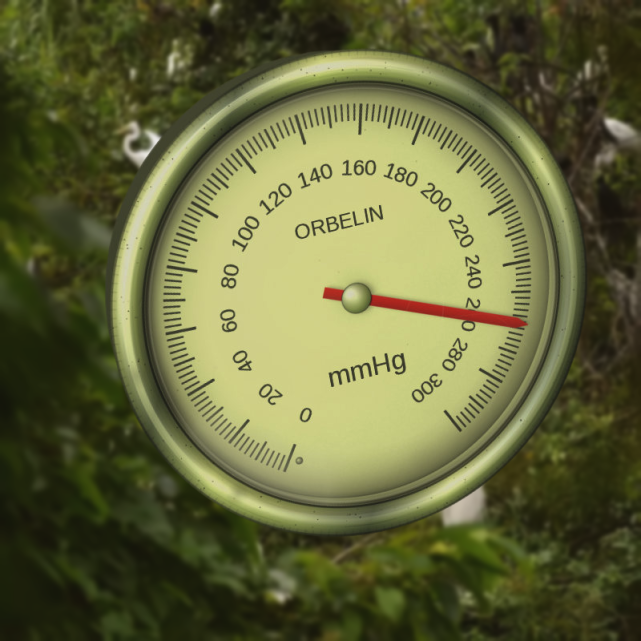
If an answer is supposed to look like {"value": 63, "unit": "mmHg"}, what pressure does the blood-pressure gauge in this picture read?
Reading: {"value": 260, "unit": "mmHg"}
